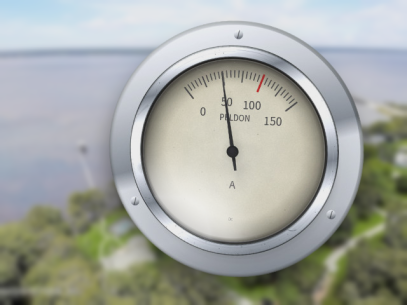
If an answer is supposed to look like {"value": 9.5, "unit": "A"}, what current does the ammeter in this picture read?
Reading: {"value": 50, "unit": "A"}
